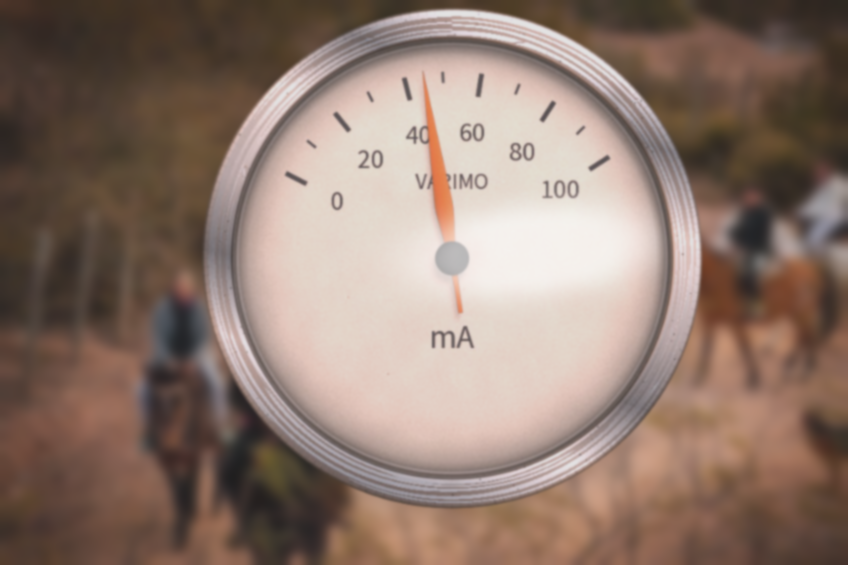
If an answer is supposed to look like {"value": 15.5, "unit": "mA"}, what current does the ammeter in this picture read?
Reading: {"value": 45, "unit": "mA"}
